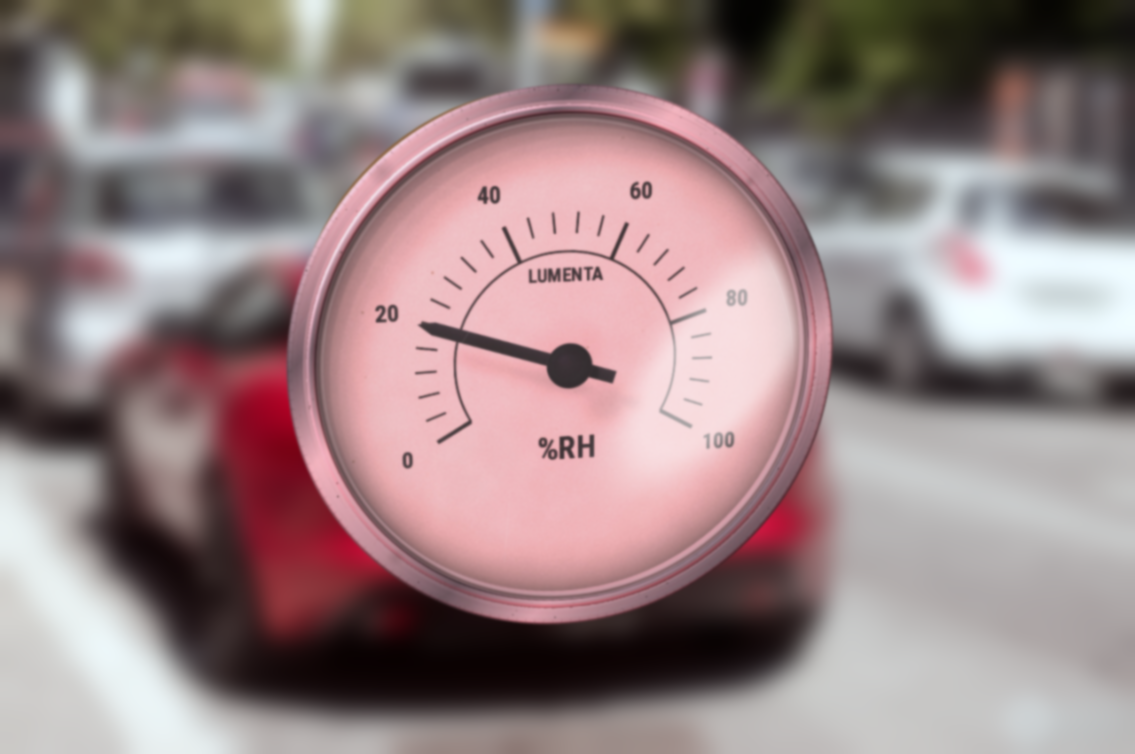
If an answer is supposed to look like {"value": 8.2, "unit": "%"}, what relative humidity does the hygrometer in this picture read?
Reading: {"value": 20, "unit": "%"}
